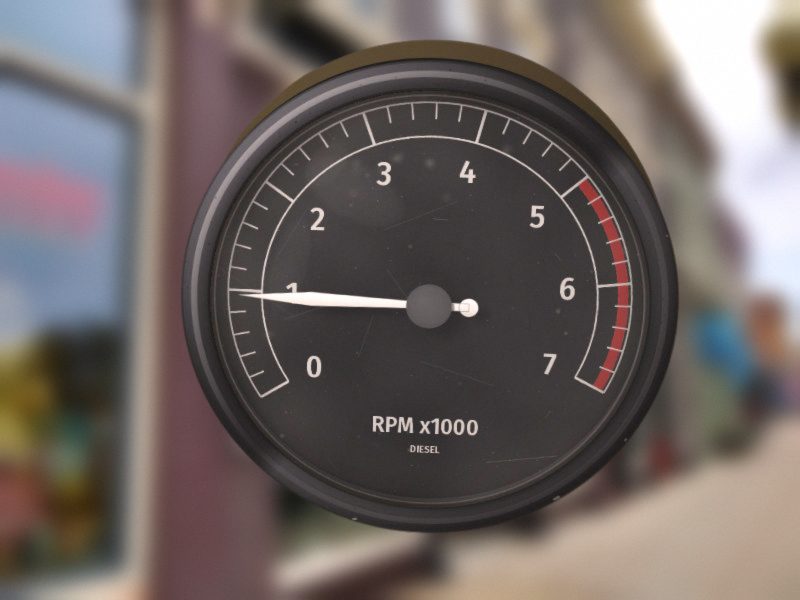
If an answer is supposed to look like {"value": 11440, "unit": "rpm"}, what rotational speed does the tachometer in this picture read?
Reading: {"value": 1000, "unit": "rpm"}
